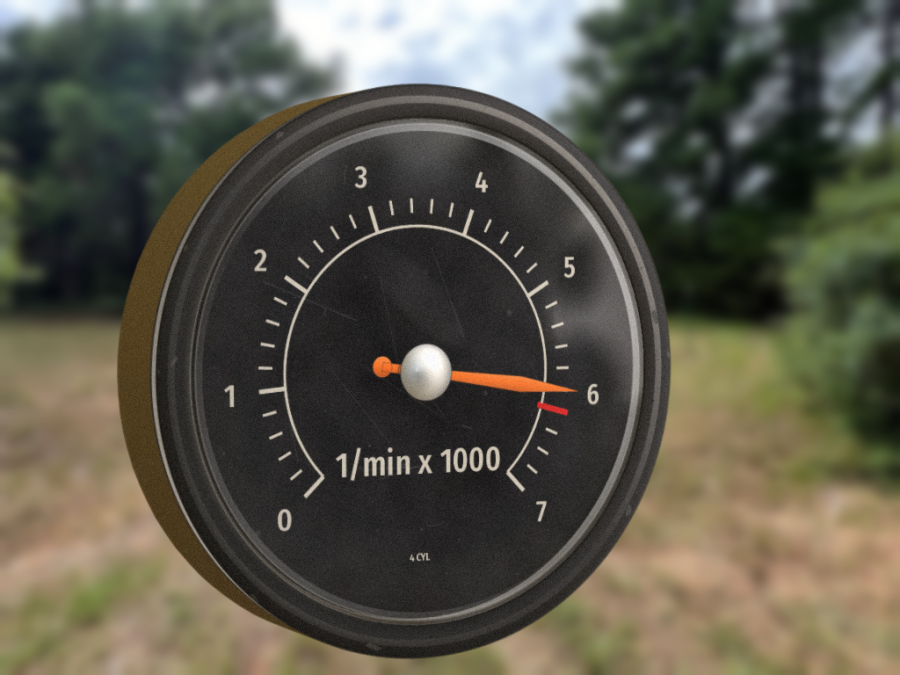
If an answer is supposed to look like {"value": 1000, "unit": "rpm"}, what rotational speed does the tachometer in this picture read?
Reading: {"value": 6000, "unit": "rpm"}
